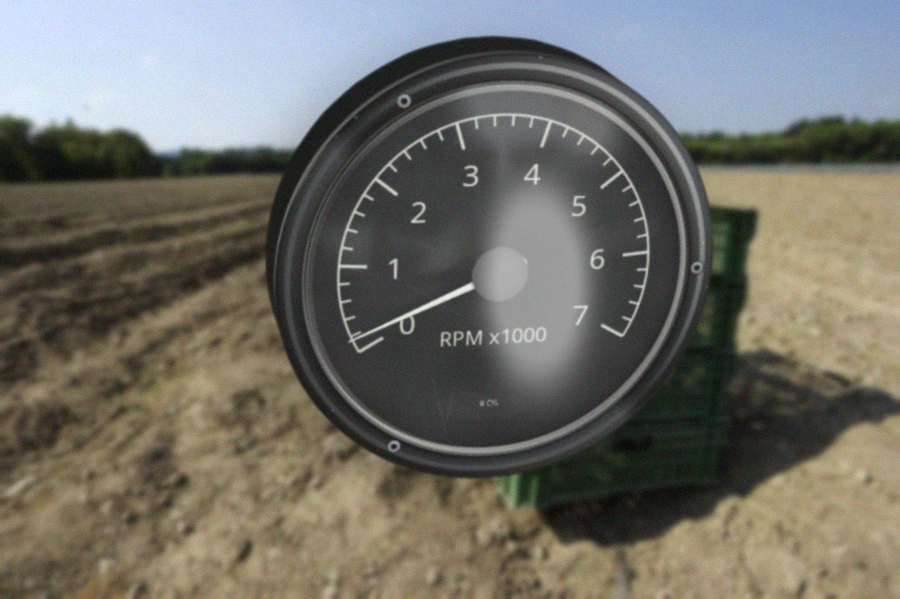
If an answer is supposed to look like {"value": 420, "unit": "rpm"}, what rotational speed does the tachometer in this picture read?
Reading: {"value": 200, "unit": "rpm"}
